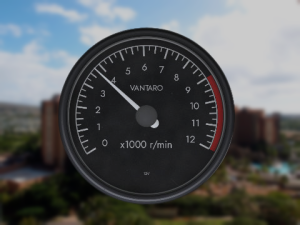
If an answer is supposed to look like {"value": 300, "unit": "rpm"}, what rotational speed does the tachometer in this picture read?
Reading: {"value": 3750, "unit": "rpm"}
